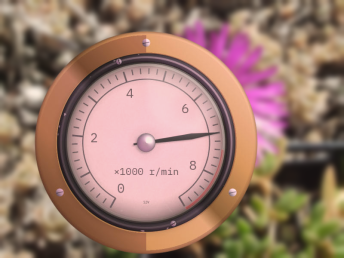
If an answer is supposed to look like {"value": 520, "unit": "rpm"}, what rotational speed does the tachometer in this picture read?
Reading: {"value": 7000, "unit": "rpm"}
